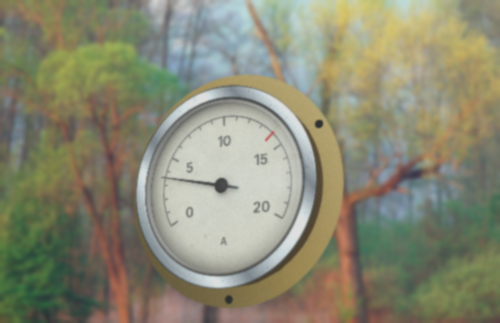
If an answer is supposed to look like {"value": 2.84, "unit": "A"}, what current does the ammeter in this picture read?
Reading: {"value": 3.5, "unit": "A"}
